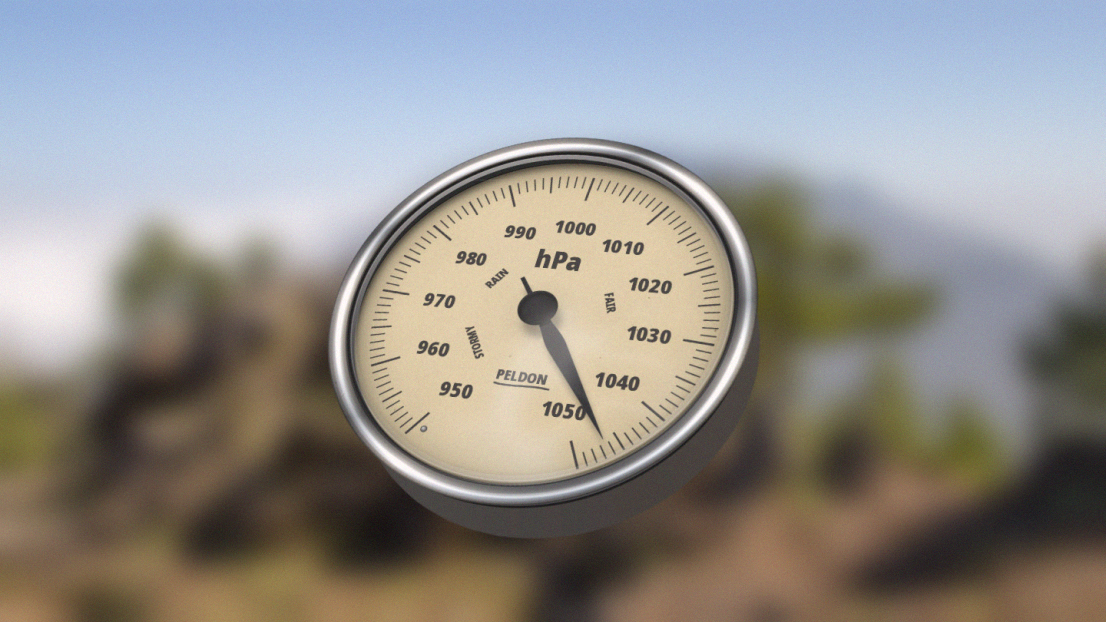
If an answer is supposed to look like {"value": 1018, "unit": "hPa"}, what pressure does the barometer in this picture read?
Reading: {"value": 1046.5, "unit": "hPa"}
